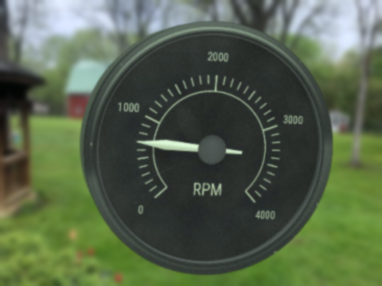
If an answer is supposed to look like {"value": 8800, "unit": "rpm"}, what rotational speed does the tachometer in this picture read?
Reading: {"value": 700, "unit": "rpm"}
